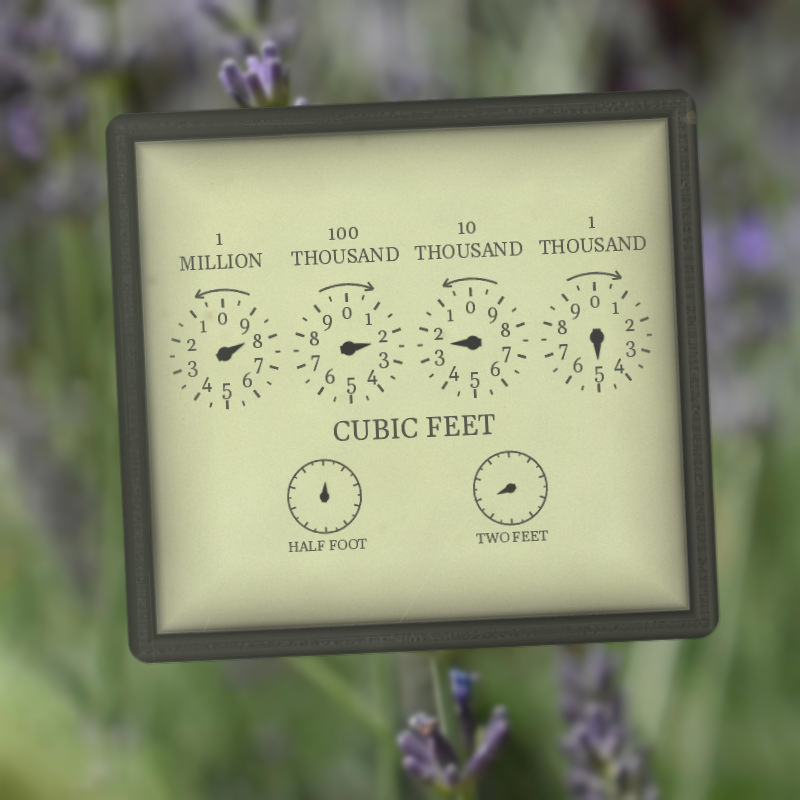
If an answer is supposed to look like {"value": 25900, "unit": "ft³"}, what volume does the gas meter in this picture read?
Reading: {"value": 822500, "unit": "ft³"}
